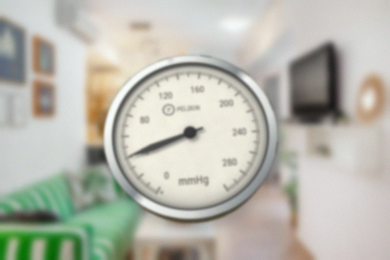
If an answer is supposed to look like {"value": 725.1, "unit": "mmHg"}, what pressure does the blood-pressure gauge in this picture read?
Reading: {"value": 40, "unit": "mmHg"}
